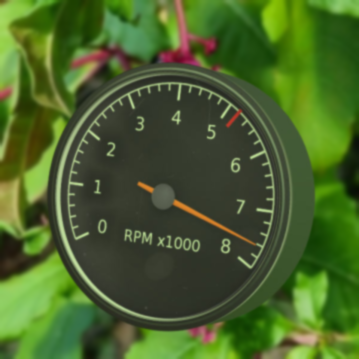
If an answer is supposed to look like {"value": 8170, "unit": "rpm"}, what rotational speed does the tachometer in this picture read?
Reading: {"value": 7600, "unit": "rpm"}
